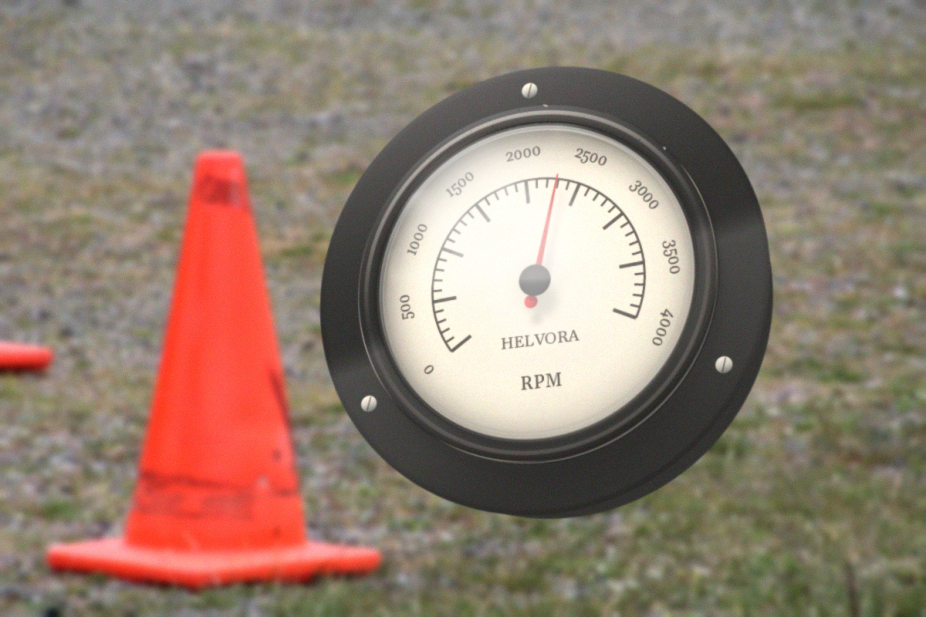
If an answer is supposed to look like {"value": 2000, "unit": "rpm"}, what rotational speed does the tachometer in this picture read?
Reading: {"value": 2300, "unit": "rpm"}
